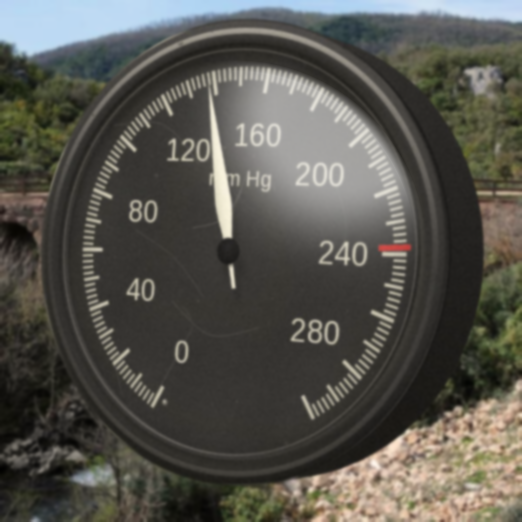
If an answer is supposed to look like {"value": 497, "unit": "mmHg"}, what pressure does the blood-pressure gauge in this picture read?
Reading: {"value": 140, "unit": "mmHg"}
